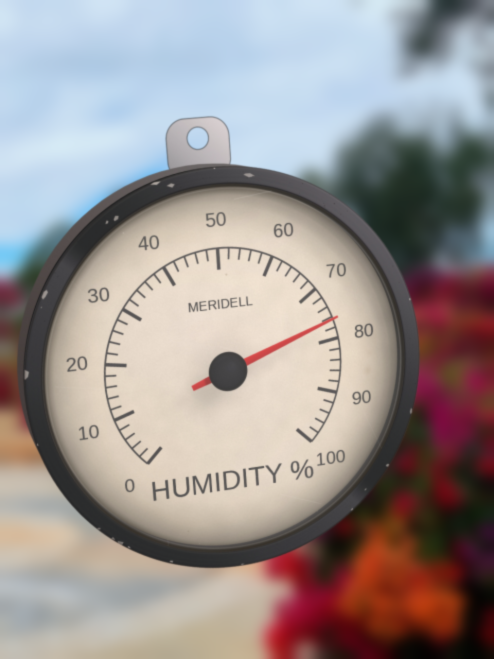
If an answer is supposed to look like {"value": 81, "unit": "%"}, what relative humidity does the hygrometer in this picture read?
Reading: {"value": 76, "unit": "%"}
